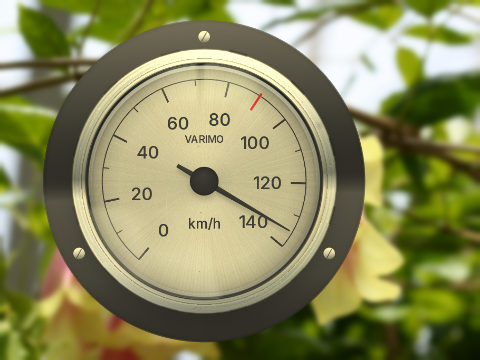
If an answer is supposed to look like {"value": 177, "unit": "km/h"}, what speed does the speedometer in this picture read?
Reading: {"value": 135, "unit": "km/h"}
